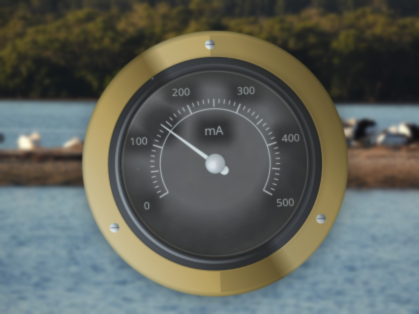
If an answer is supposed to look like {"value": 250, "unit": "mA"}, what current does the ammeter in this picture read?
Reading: {"value": 140, "unit": "mA"}
